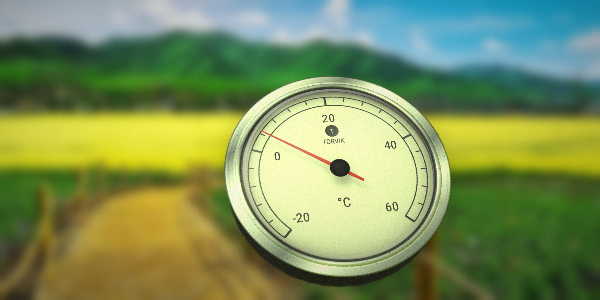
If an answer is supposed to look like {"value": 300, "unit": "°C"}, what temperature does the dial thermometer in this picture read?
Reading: {"value": 4, "unit": "°C"}
